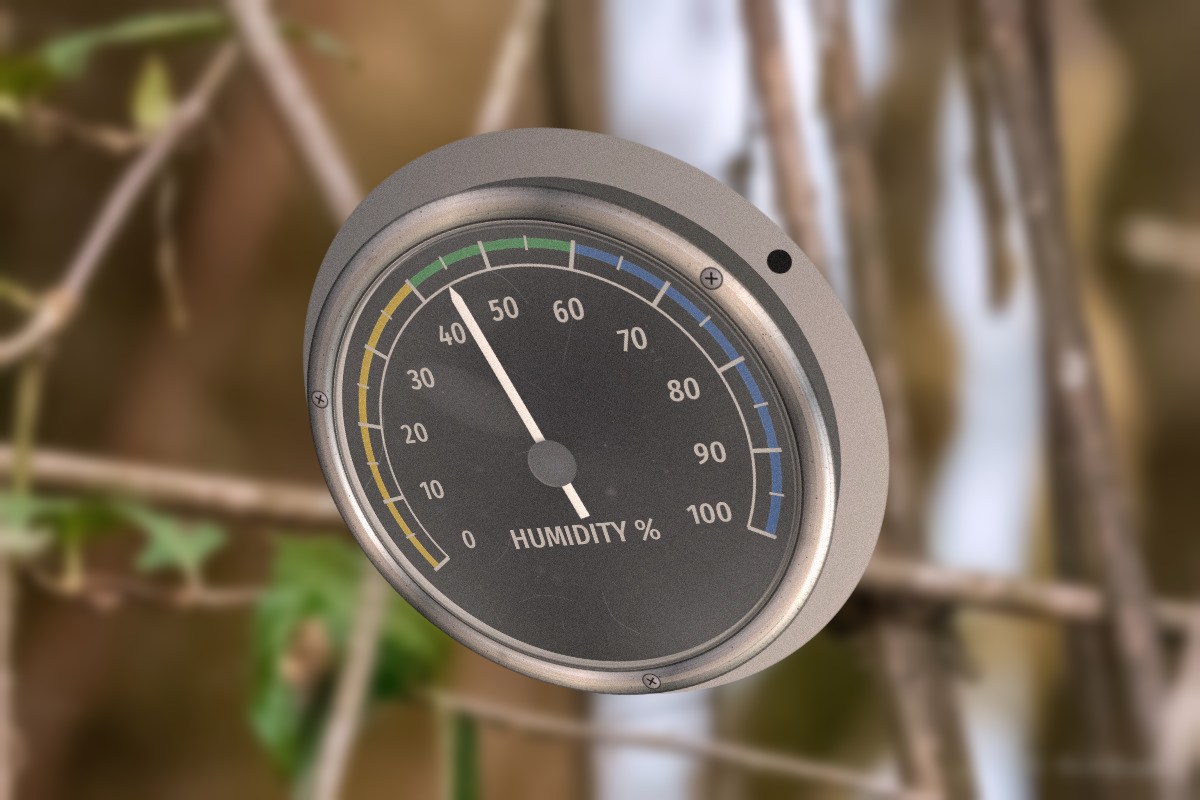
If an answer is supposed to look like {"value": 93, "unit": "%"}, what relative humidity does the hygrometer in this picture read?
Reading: {"value": 45, "unit": "%"}
